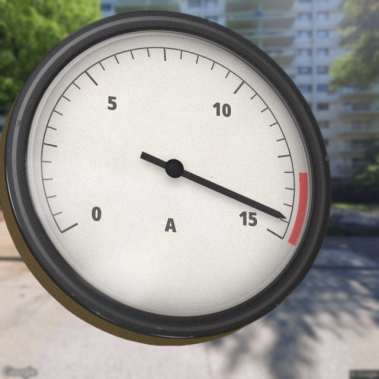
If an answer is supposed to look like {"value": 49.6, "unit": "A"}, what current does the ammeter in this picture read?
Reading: {"value": 14.5, "unit": "A"}
